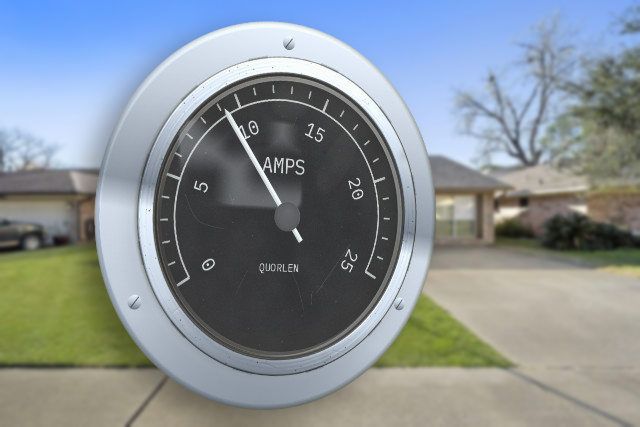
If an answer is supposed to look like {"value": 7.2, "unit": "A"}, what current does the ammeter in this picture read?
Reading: {"value": 9, "unit": "A"}
